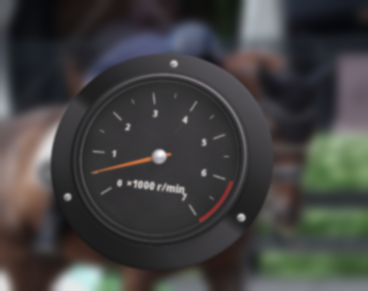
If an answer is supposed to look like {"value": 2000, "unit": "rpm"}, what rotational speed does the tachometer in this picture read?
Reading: {"value": 500, "unit": "rpm"}
